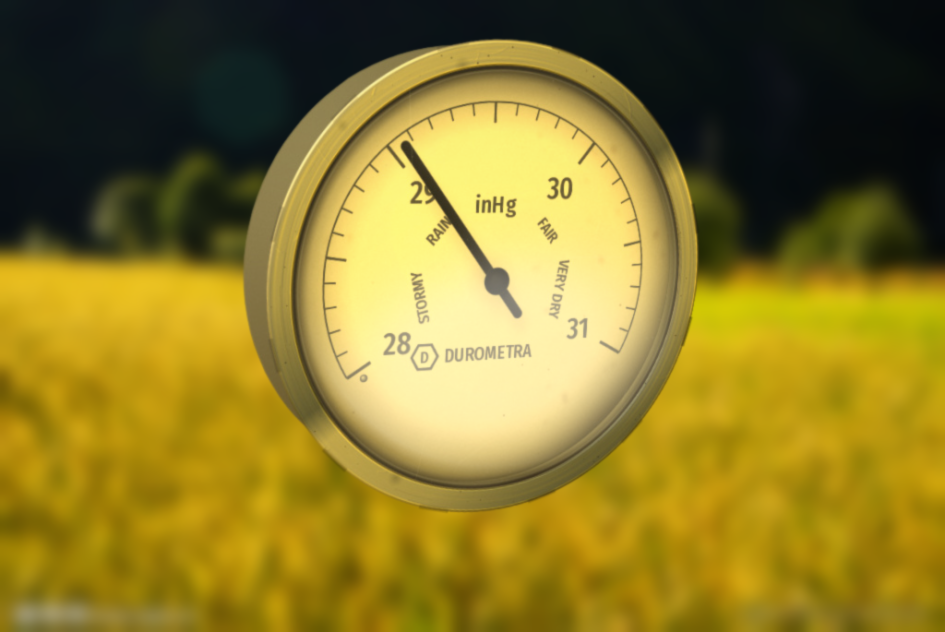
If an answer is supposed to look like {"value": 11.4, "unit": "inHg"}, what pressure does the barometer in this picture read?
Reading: {"value": 29.05, "unit": "inHg"}
